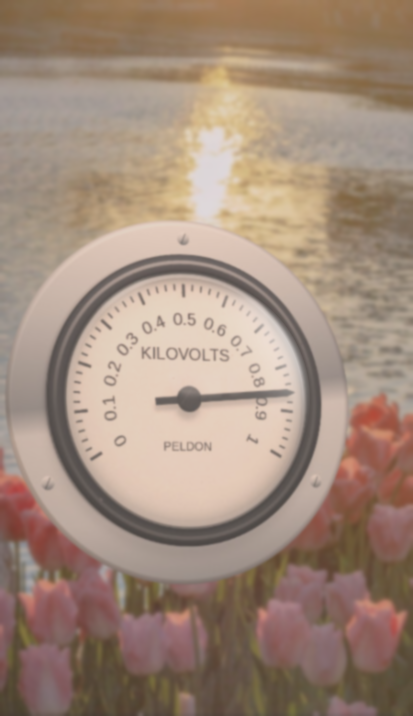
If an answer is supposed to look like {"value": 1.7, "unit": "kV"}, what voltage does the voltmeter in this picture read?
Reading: {"value": 0.86, "unit": "kV"}
